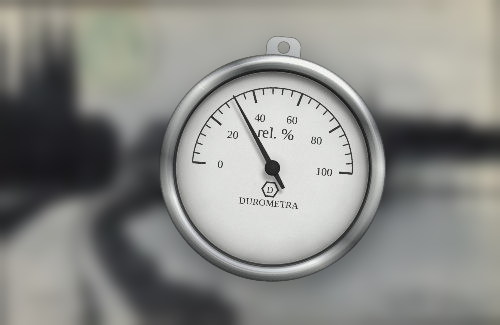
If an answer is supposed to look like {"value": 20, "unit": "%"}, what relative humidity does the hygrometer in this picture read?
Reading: {"value": 32, "unit": "%"}
